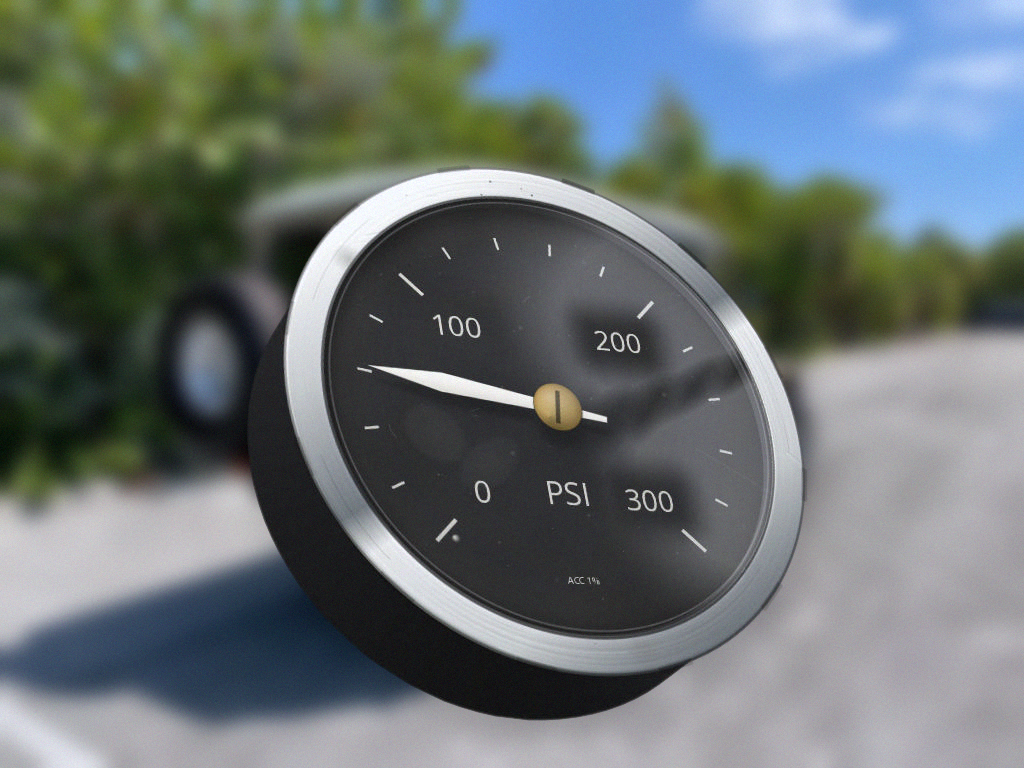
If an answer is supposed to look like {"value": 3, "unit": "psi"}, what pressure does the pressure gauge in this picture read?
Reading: {"value": 60, "unit": "psi"}
